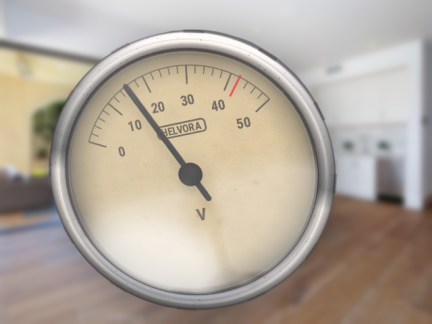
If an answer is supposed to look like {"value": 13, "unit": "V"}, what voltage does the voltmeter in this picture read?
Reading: {"value": 16, "unit": "V"}
